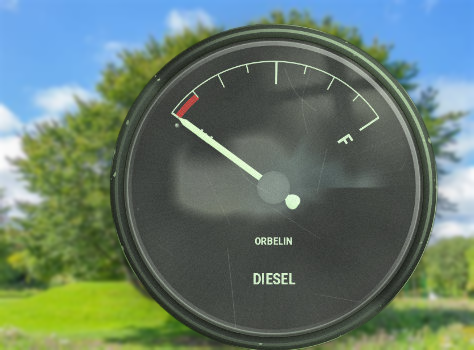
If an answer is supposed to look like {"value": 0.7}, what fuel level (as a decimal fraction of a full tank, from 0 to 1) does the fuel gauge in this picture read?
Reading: {"value": 0}
